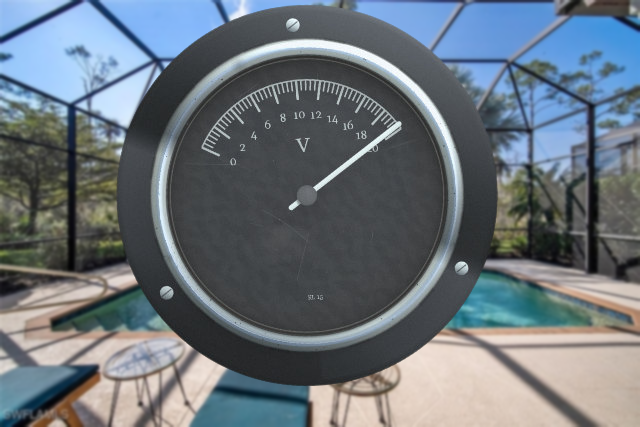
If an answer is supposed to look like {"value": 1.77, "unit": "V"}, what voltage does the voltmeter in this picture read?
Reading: {"value": 19.6, "unit": "V"}
